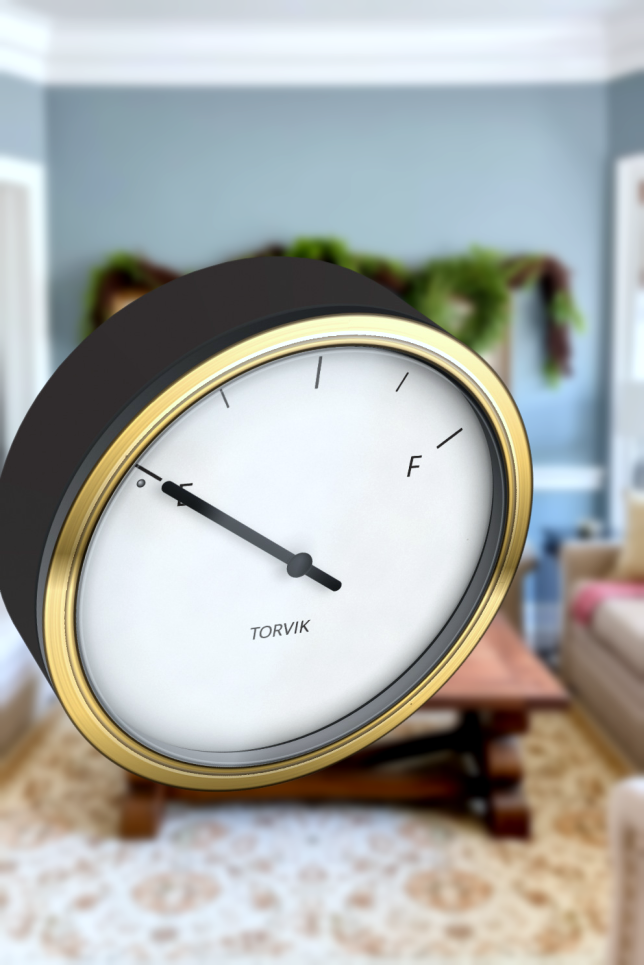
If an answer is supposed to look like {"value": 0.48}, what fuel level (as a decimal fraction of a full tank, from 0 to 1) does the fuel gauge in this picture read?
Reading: {"value": 0}
